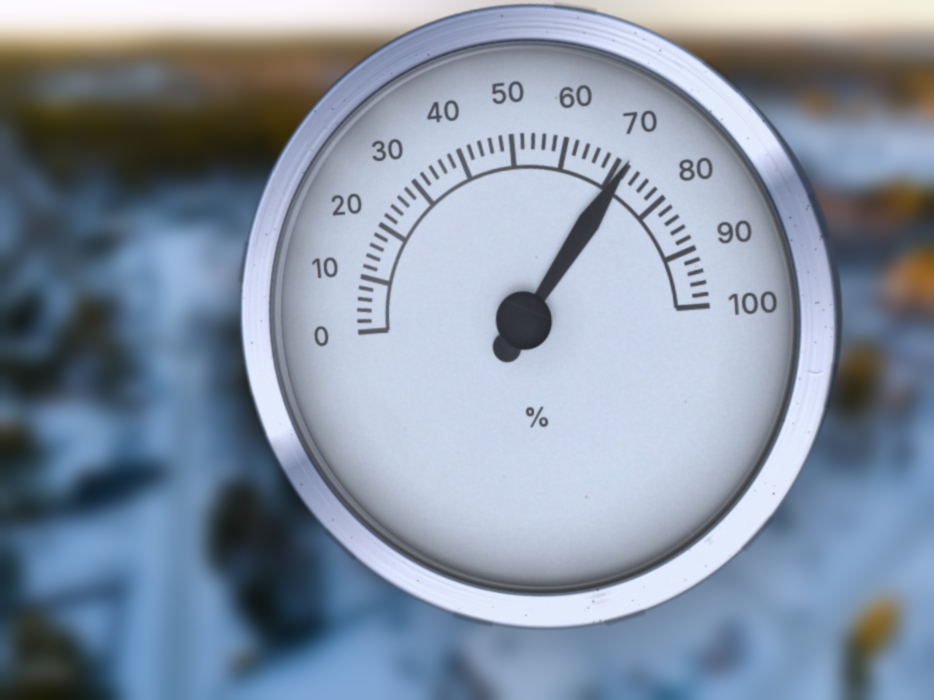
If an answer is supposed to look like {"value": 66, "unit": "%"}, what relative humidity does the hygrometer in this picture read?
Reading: {"value": 72, "unit": "%"}
